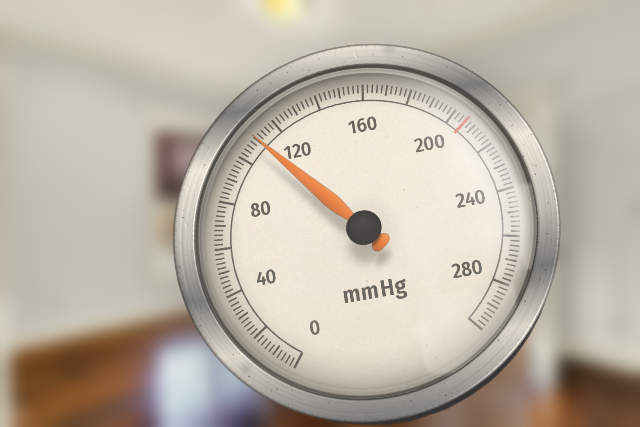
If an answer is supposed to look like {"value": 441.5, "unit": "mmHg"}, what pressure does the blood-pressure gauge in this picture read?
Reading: {"value": 110, "unit": "mmHg"}
